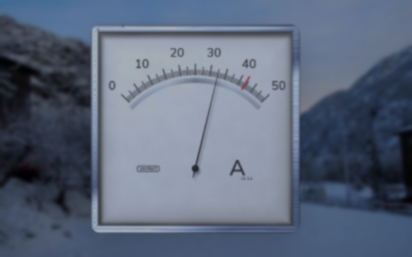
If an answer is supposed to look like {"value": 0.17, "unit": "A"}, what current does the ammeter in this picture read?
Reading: {"value": 32.5, "unit": "A"}
